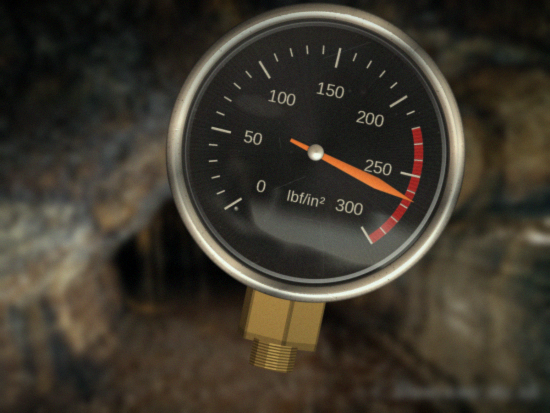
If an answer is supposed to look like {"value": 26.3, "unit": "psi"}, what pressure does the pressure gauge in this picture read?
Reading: {"value": 265, "unit": "psi"}
